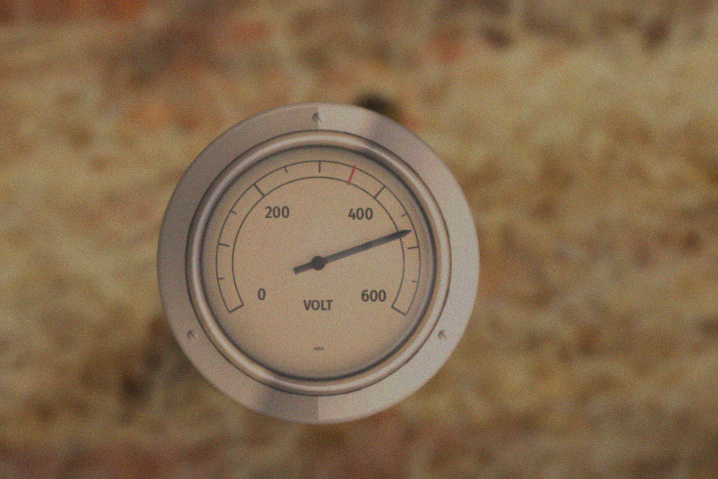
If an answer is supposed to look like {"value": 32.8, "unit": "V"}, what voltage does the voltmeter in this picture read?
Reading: {"value": 475, "unit": "V"}
